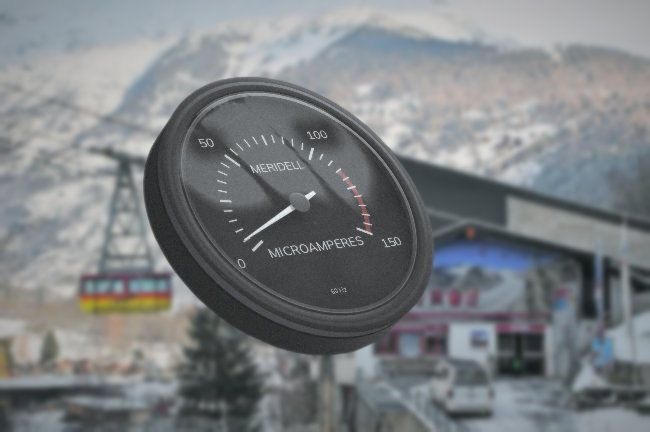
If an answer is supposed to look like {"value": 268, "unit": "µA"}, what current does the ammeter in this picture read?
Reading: {"value": 5, "unit": "µA"}
